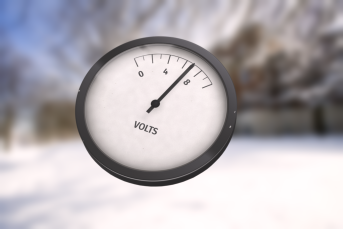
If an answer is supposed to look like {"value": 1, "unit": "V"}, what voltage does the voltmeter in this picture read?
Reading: {"value": 7, "unit": "V"}
